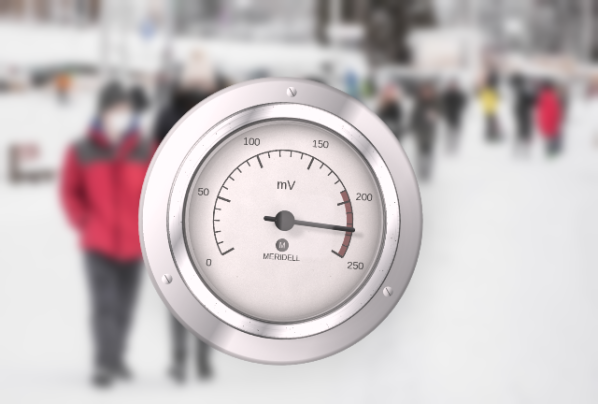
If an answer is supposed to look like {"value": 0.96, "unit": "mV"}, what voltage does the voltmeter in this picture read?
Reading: {"value": 225, "unit": "mV"}
